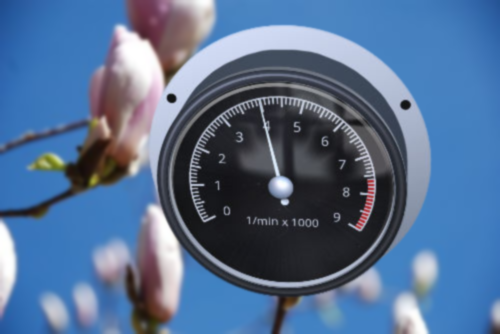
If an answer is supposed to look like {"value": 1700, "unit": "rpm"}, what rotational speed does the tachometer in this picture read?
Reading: {"value": 4000, "unit": "rpm"}
